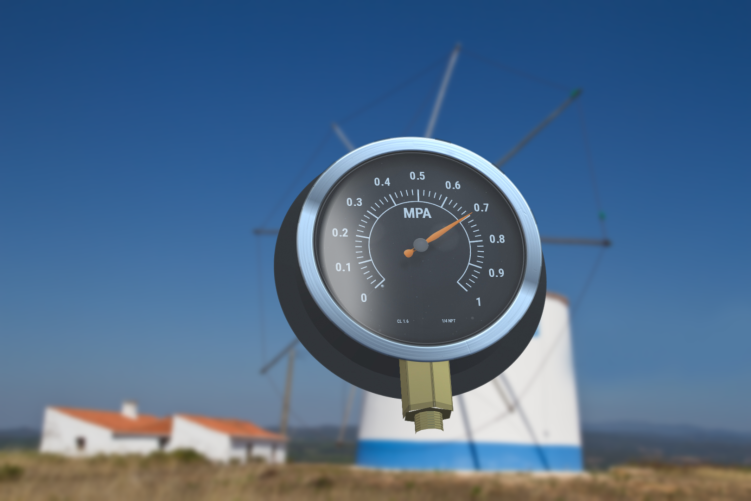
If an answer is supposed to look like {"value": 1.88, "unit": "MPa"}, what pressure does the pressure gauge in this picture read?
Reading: {"value": 0.7, "unit": "MPa"}
